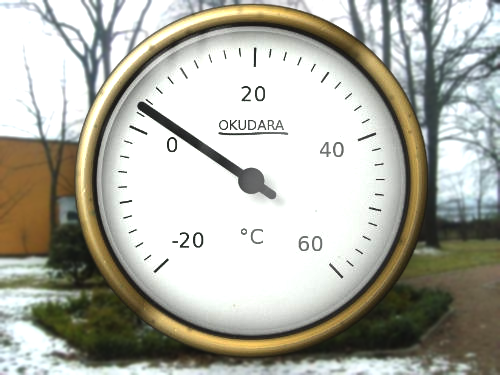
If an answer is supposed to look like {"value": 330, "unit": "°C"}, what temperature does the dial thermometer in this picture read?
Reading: {"value": 3, "unit": "°C"}
